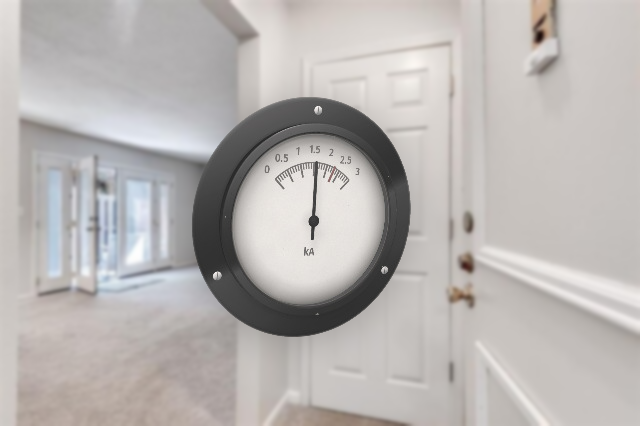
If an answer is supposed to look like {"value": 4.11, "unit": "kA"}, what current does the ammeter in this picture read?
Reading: {"value": 1.5, "unit": "kA"}
